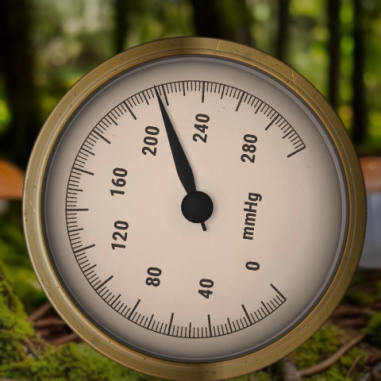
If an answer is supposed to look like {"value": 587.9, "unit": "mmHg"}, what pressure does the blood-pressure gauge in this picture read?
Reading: {"value": 216, "unit": "mmHg"}
